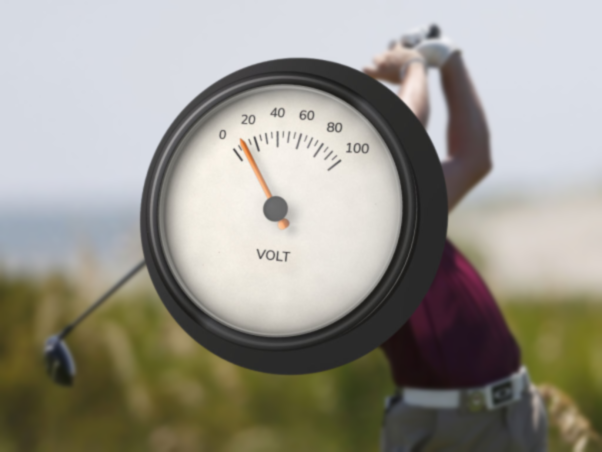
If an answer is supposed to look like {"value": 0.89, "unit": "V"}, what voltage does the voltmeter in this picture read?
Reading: {"value": 10, "unit": "V"}
